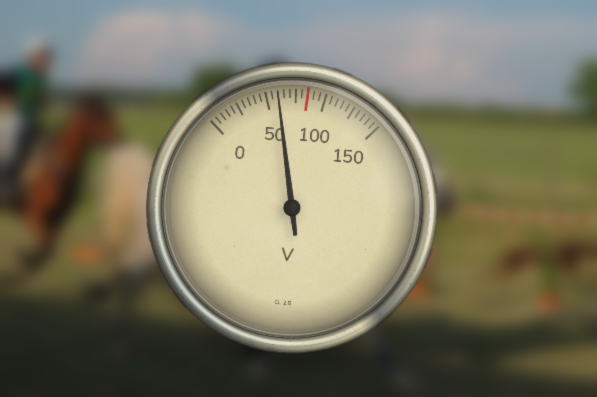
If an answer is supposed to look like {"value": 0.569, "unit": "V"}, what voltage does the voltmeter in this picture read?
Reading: {"value": 60, "unit": "V"}
